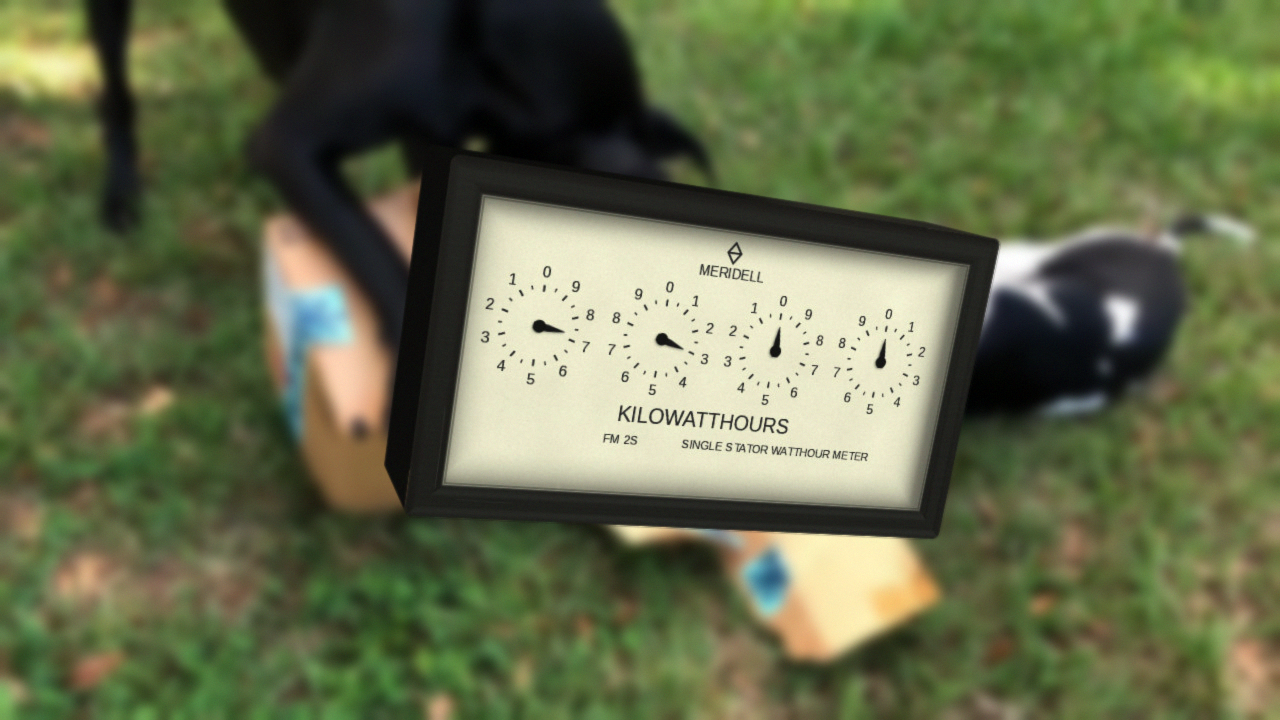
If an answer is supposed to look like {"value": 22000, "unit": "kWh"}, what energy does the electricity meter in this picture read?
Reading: {"value": 7300, "unit": "kWh"}
